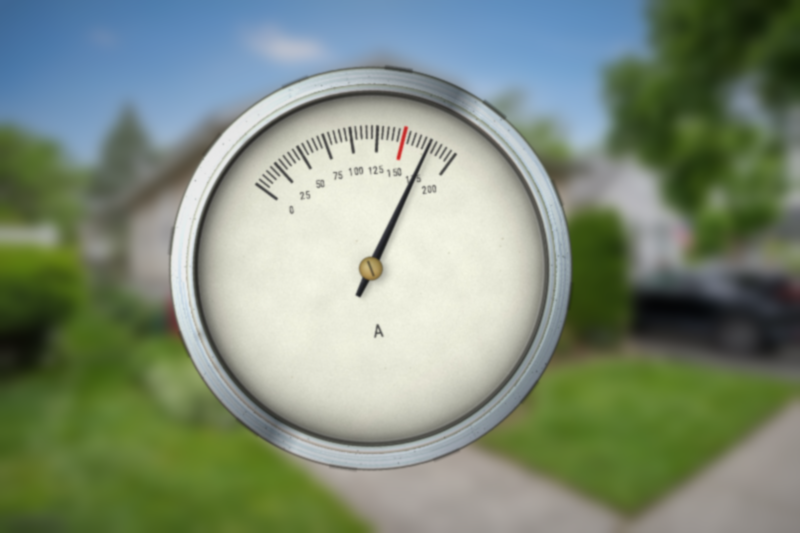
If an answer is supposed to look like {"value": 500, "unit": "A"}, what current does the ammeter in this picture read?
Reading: {"value": 175, "unit": "A"}
